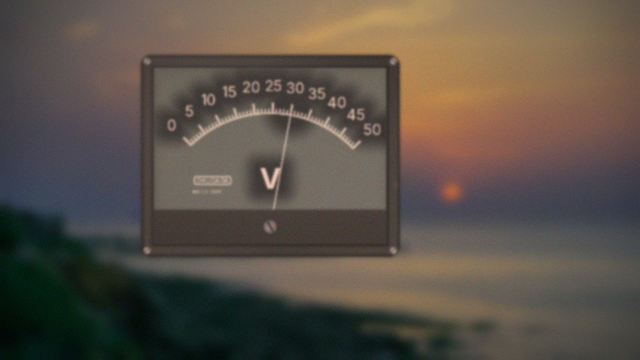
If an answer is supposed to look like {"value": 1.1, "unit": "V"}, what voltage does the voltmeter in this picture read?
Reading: {"value": 30, "unit": "V"}
